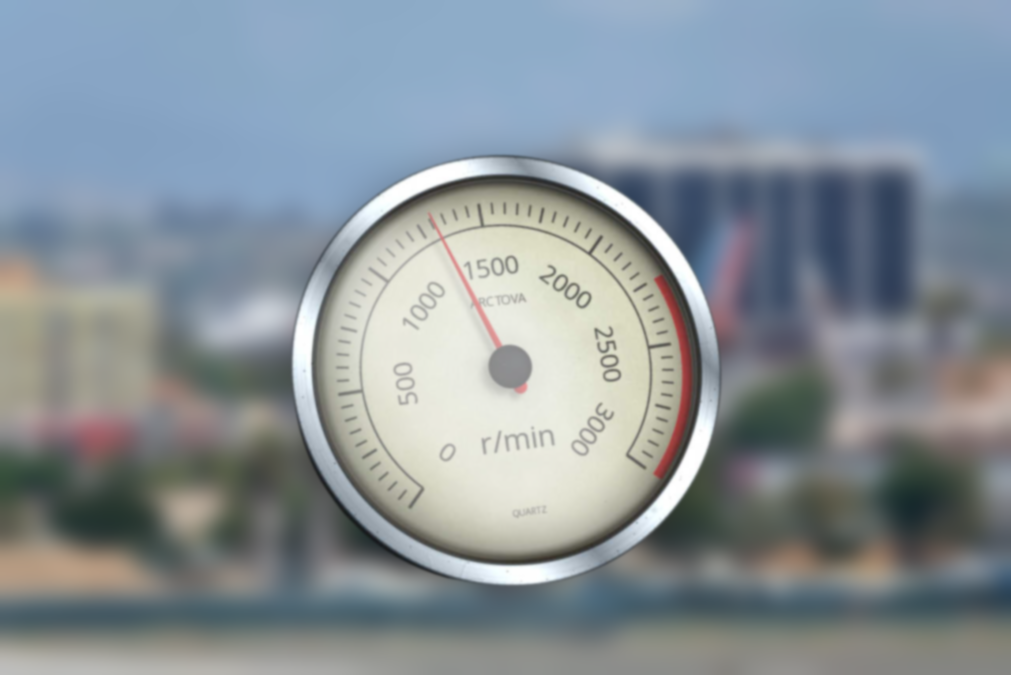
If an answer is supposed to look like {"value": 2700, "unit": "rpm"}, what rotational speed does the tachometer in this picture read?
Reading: {"value": 1300, "unit": "rpm"}
